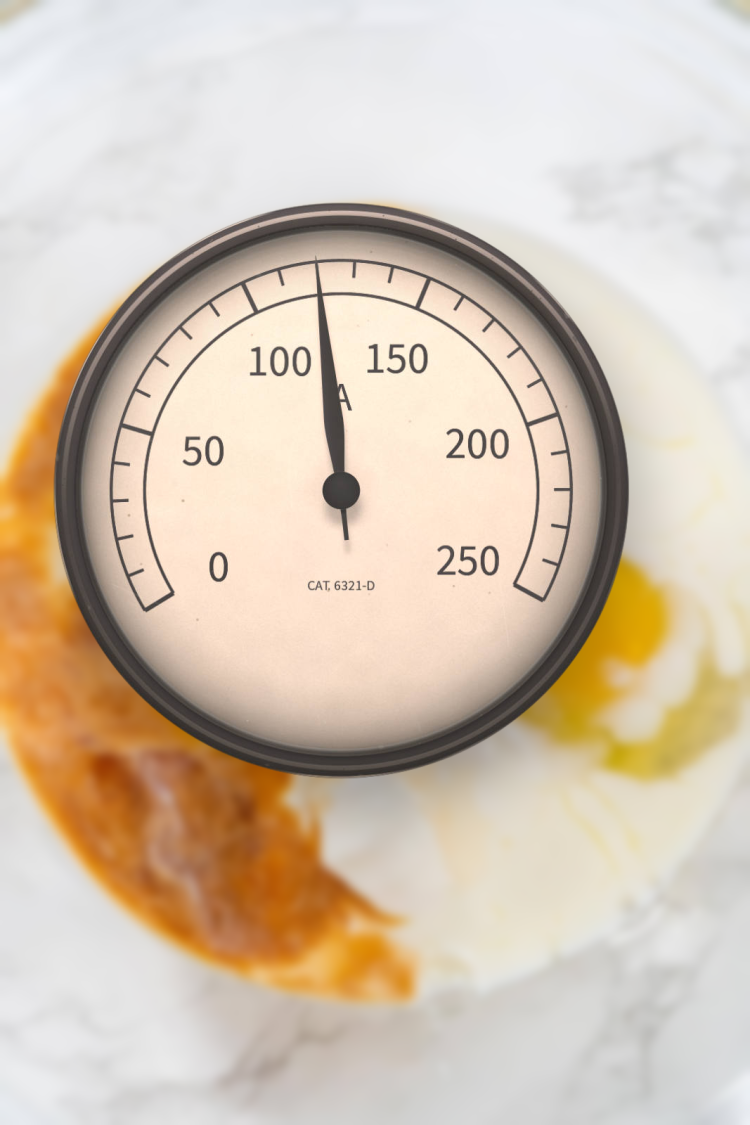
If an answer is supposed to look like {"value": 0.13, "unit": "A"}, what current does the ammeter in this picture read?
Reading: {"value": 120, "unit": "A"}
